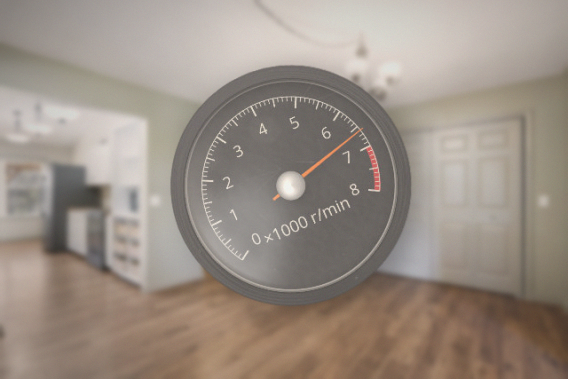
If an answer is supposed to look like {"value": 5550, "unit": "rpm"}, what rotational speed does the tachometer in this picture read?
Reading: {"value": 6600, "unit": "rpm"}
